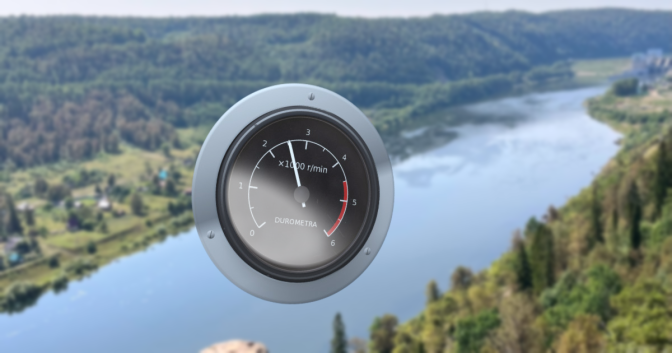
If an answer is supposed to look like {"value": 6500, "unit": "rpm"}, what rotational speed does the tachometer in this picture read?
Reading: {"value": 2500, "unit": "rpm"}
